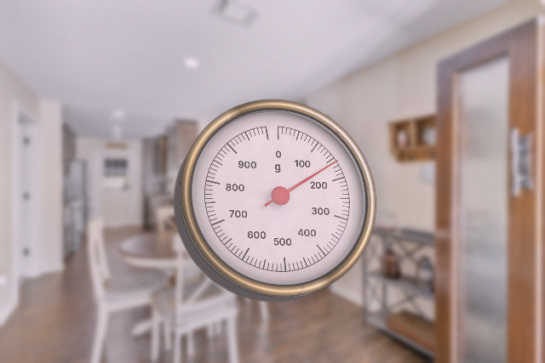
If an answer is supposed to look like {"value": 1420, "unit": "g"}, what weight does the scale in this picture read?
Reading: {"value": 160, "unit": "g"}
